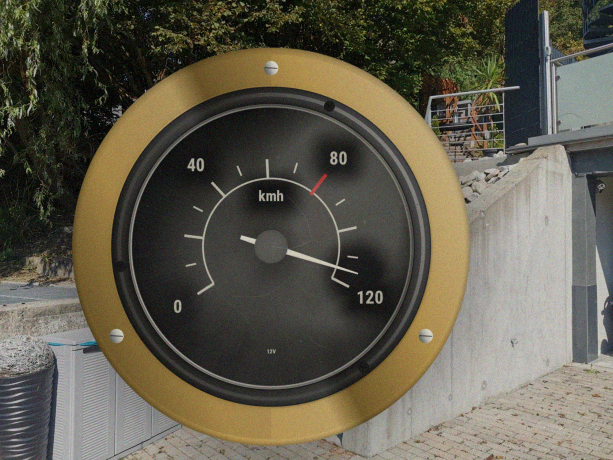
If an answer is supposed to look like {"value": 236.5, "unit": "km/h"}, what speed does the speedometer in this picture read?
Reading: {"value": 115, "unit": "km/h"}
